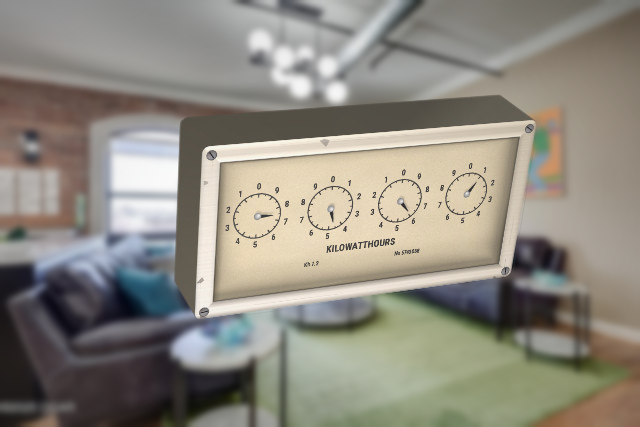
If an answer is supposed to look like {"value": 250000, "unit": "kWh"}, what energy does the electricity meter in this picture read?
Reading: {"value": 7461, "unit": "kWh"}
